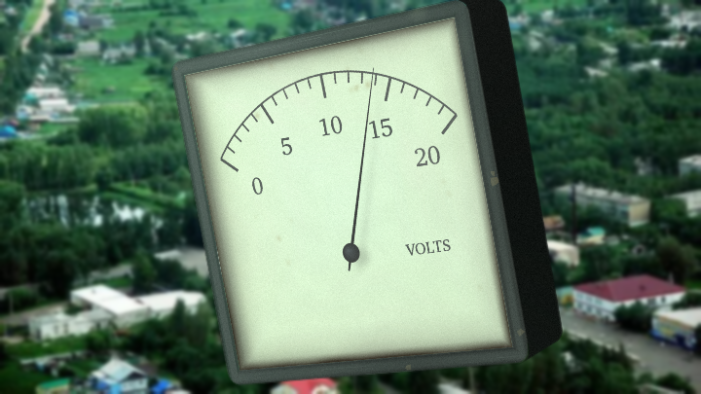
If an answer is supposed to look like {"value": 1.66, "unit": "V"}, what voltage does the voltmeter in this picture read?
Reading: {"value": 14, "unit": "V"}
